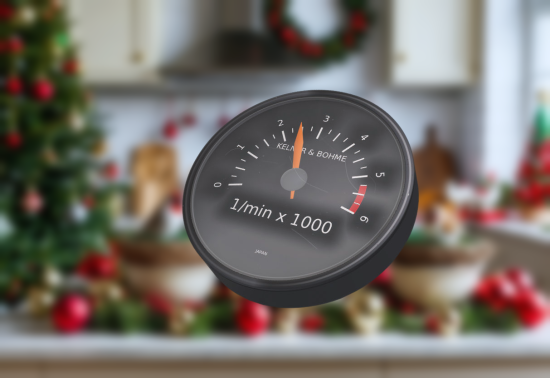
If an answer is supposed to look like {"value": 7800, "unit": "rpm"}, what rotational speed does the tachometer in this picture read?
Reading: {"value": 2500, "unit": "rpm"}
